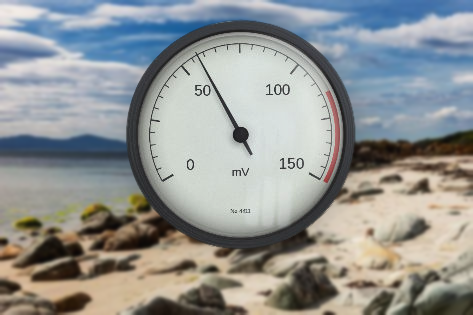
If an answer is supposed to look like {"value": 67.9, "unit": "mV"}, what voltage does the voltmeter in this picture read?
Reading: {"value": 57.5, "unit": "mV"}
